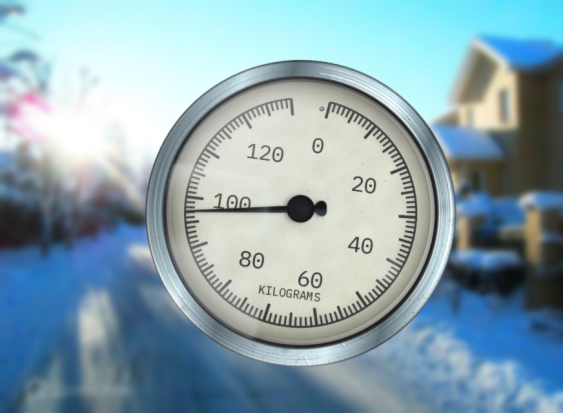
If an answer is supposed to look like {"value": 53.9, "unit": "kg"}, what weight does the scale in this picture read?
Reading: {"value": 97, "unit": "kg"}
